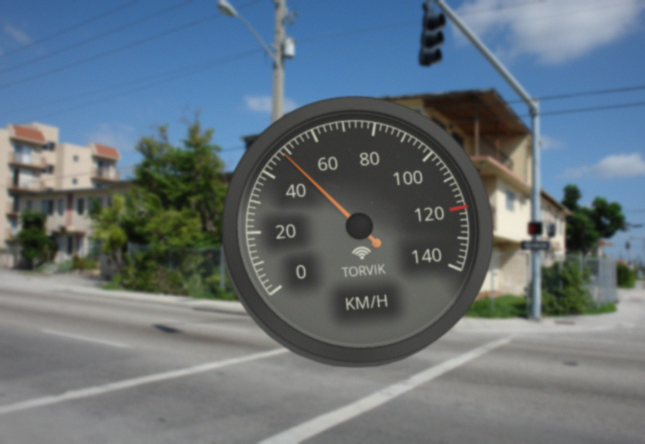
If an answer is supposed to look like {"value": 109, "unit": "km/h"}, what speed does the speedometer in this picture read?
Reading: {"value": 48, "unit": "km/h"}
